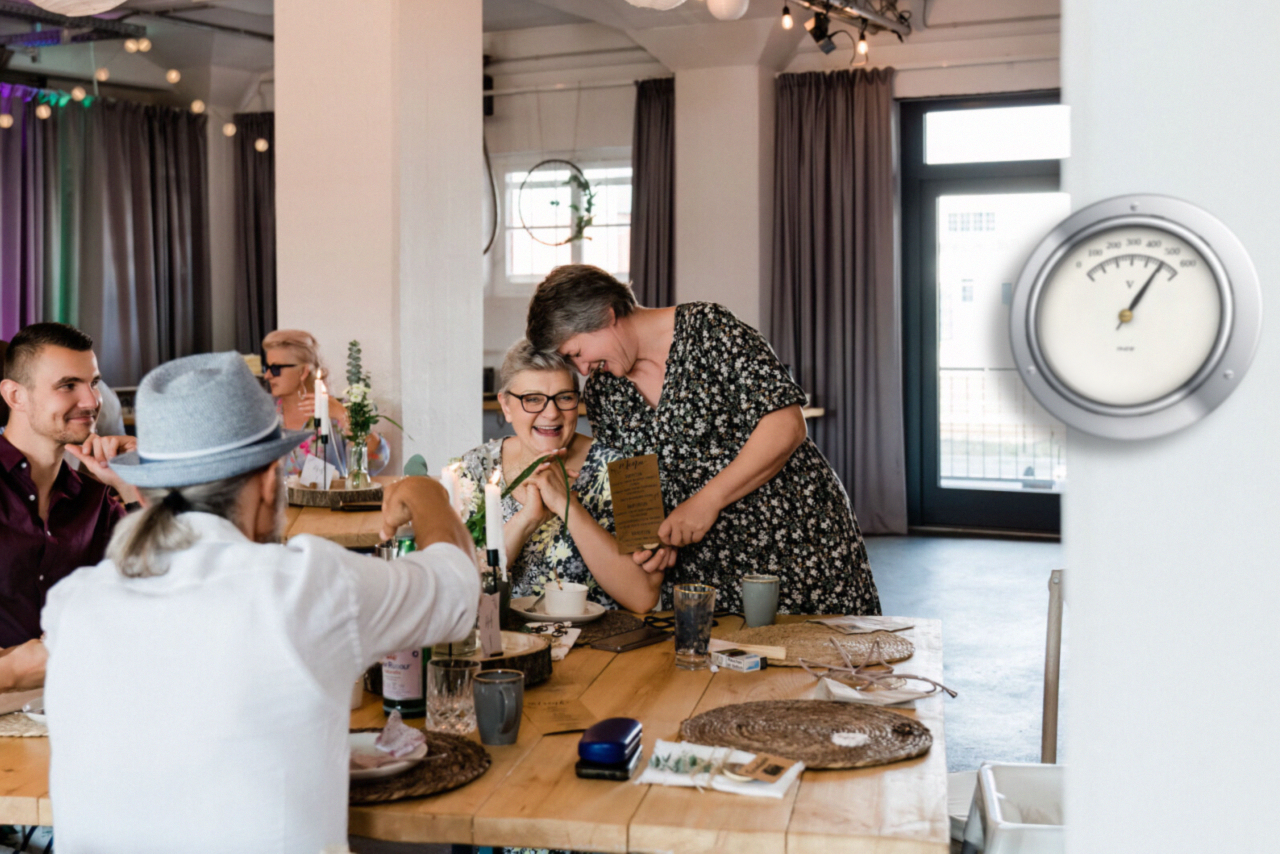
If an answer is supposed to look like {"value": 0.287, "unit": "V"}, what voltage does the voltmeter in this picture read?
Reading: {"value": 500, "unit": "V"}
